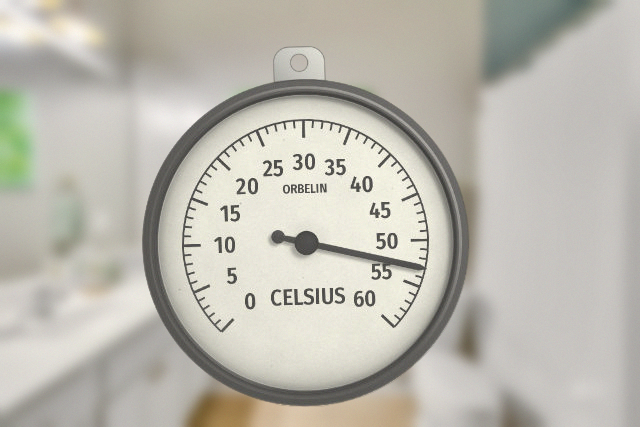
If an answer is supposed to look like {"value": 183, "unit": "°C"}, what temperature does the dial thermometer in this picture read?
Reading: {"value": 53, "unit": "°C"}
